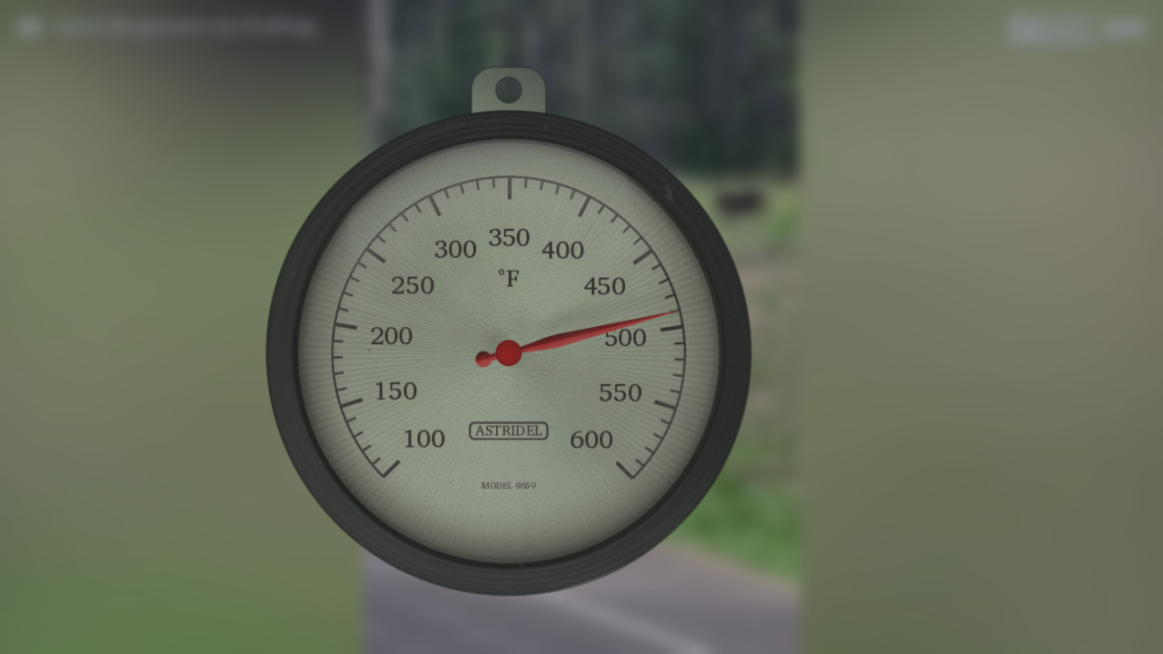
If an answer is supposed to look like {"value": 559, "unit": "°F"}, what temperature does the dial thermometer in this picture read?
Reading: {"value": 490, "unit": "°F"}
